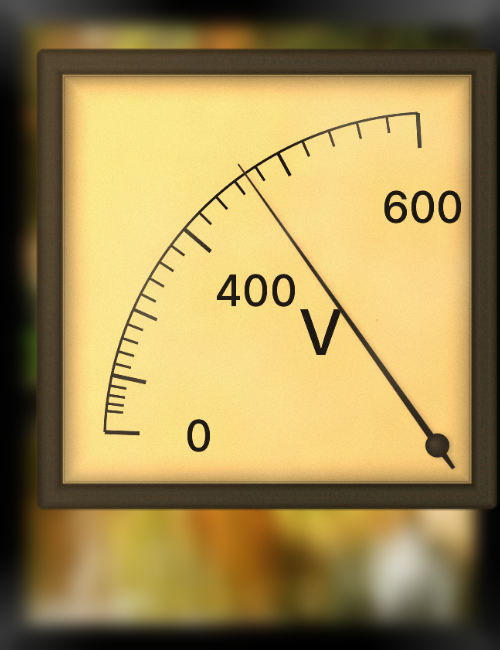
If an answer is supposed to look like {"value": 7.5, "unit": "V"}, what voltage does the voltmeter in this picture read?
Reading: {"value": 470, "unit": "V"}
